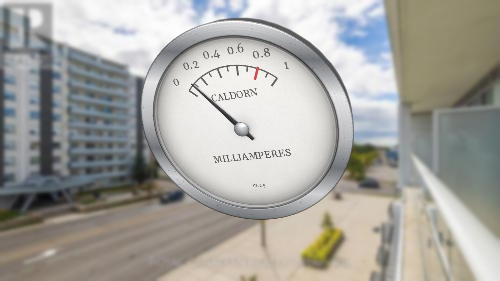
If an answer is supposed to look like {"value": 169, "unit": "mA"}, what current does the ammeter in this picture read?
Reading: {"value": 0.1, "unit": "mA"}
